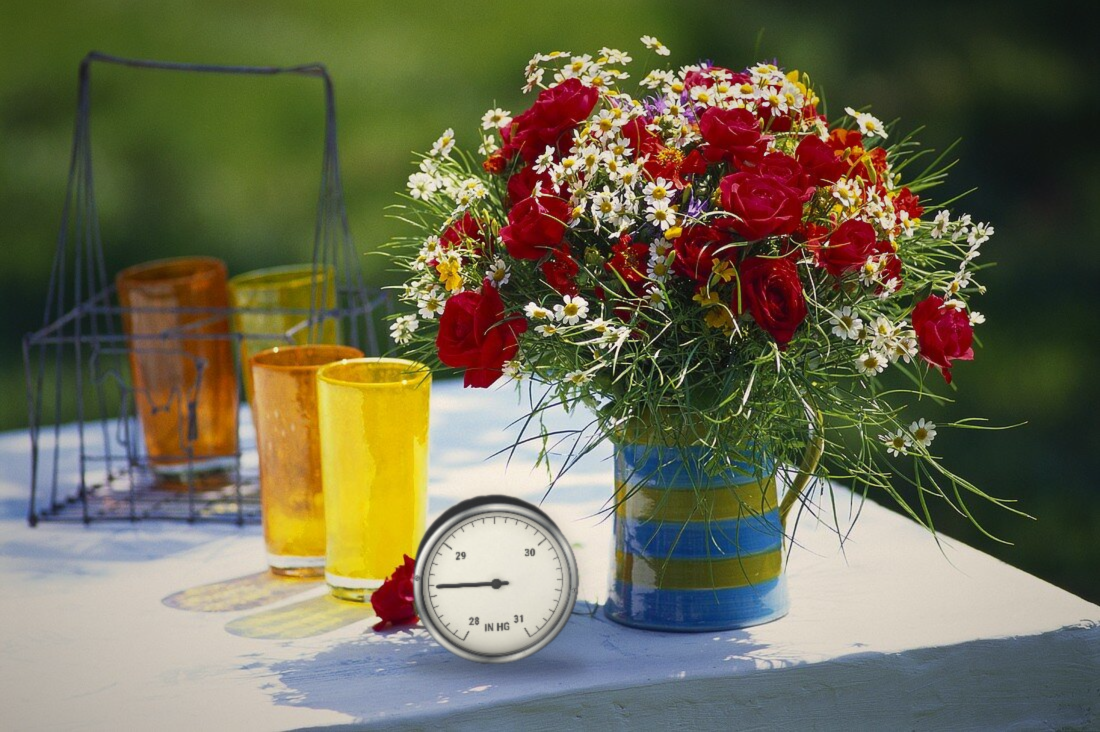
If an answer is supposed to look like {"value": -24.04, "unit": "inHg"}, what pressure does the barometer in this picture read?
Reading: {"value": 28.6, "unit": "inHg"}
